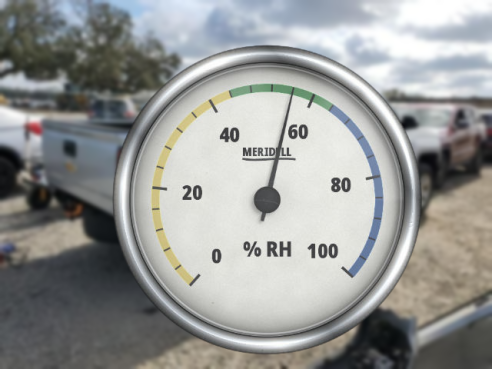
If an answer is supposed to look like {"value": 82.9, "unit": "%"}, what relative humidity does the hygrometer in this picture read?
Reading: {"value": 56, "unit": "%"}
